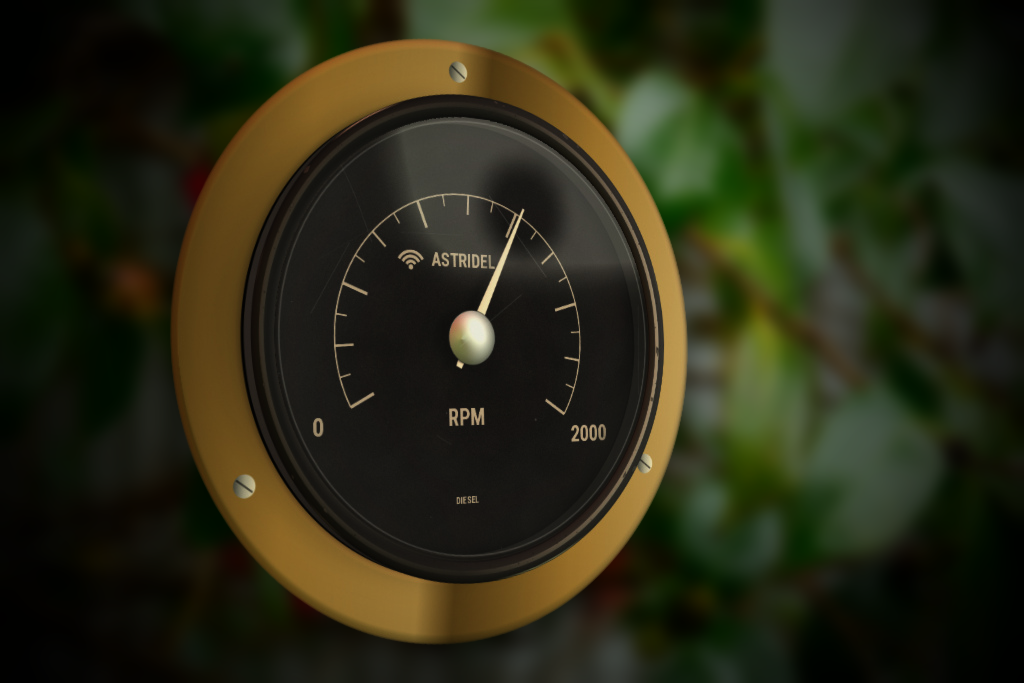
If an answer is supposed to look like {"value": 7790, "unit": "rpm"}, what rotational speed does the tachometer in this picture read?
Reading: {"value": 1200, "unit": "rpm"}
